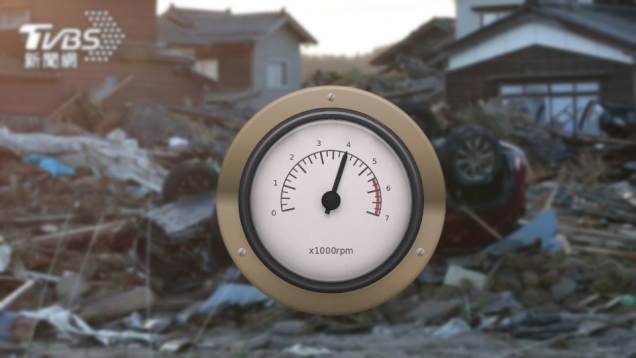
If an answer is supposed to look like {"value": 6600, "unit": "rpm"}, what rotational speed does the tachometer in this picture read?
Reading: {"value": 4000, "unit": "rpm"}
